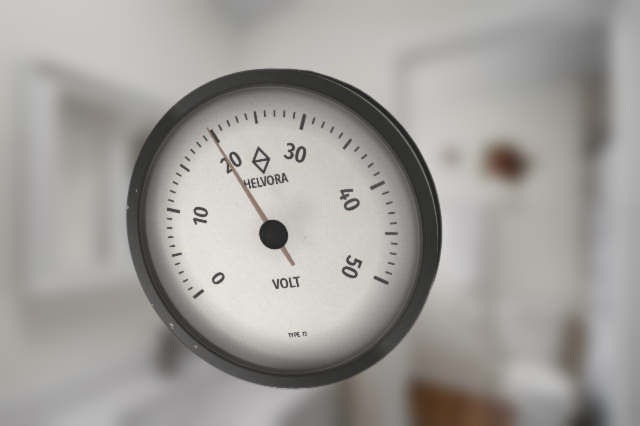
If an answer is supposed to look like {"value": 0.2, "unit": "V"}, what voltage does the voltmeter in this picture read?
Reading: {"value": 20, "unit": "V"}
